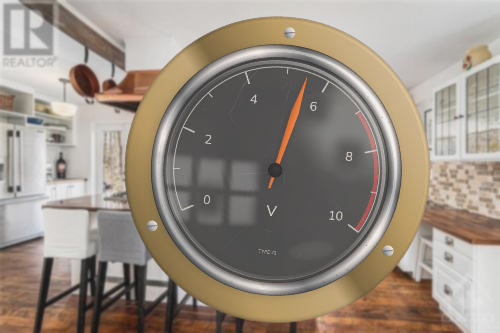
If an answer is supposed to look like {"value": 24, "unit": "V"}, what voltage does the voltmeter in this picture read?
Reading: {"value": 5.5, "unit": "V"}
